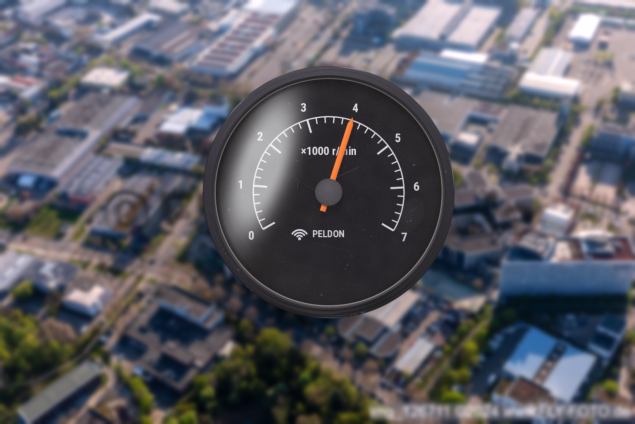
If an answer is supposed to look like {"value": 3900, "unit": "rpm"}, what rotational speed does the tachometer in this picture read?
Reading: {"value": 4000, "unit": "rpm"}
